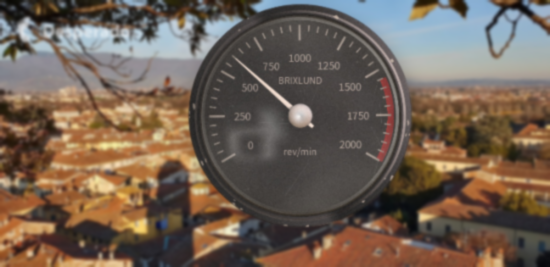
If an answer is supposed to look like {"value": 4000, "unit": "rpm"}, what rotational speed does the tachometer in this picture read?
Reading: {"value": 600, "unit": "rpm"}
